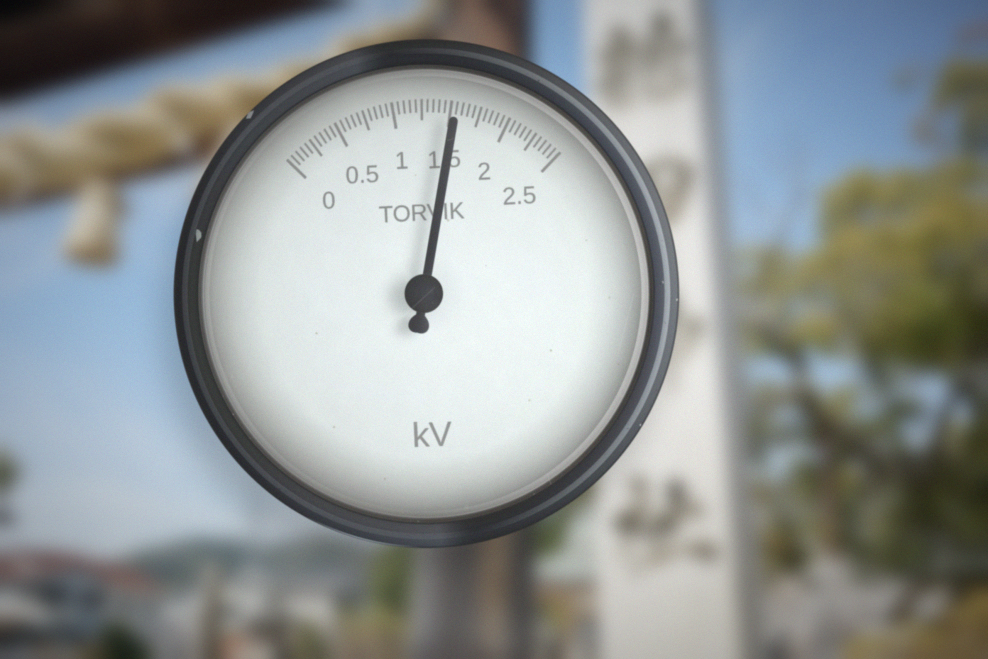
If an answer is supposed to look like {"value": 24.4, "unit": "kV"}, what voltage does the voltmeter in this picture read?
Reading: {"value": 1.55, "unit": "kV"}
